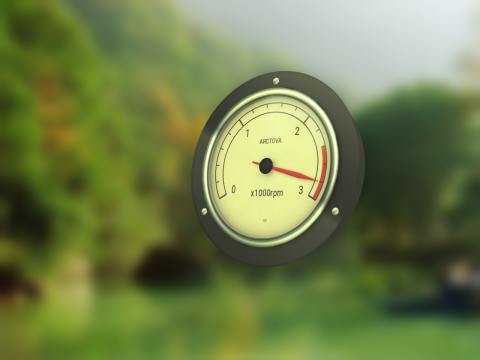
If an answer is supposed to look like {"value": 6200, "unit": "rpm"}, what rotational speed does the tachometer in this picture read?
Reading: {"value": 2800, "unit": "rpm"}
